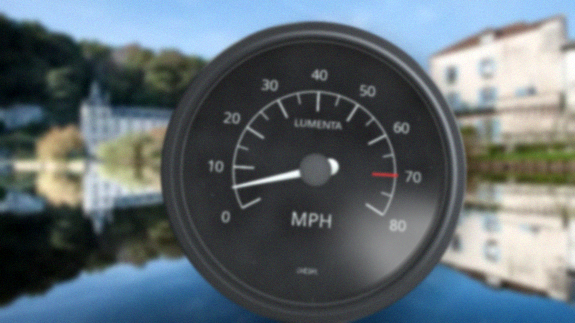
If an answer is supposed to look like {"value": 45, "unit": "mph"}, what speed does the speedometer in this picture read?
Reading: {"value": 5, "unit": "mph"}
